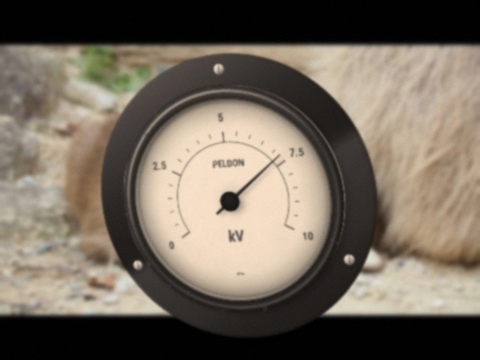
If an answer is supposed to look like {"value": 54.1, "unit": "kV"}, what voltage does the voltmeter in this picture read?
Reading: {"value": 7.25, "unit": "kV"}
